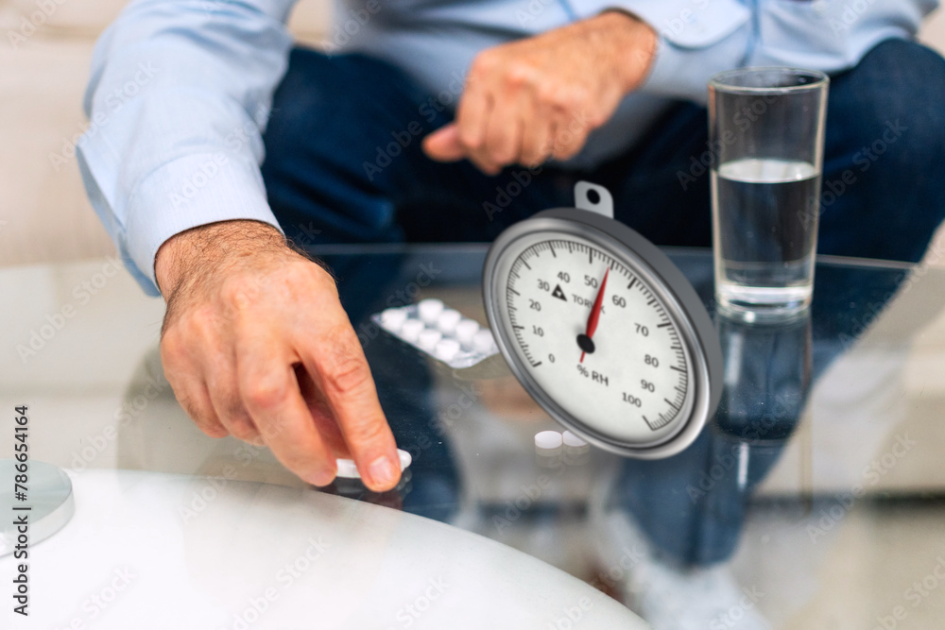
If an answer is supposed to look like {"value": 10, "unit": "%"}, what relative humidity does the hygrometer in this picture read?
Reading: {"value": 55, "unit": "%"}
